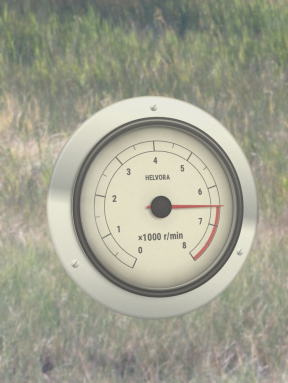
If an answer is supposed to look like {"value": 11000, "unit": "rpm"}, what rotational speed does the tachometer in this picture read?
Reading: {"value": 6500, "unit": "rpm"}
